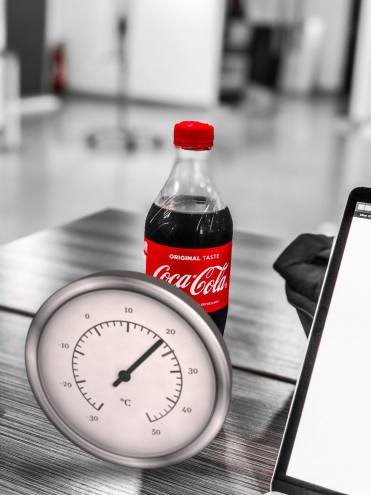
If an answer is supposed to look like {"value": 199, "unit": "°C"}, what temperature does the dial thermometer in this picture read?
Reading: {"value": 20, "unit": "°C"}
